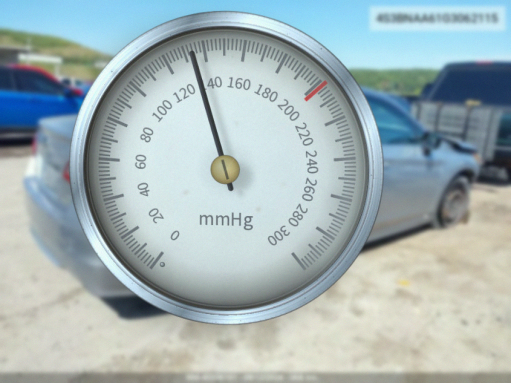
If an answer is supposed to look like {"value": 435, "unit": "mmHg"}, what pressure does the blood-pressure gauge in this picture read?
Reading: {"value": 134, "unit": "mmHg"}
